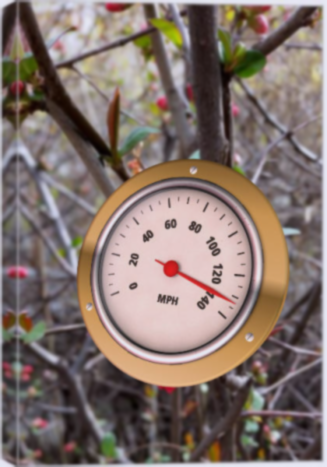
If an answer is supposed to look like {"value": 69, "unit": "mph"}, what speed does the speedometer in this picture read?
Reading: {"value": 132.5, "unit": "mph"}
